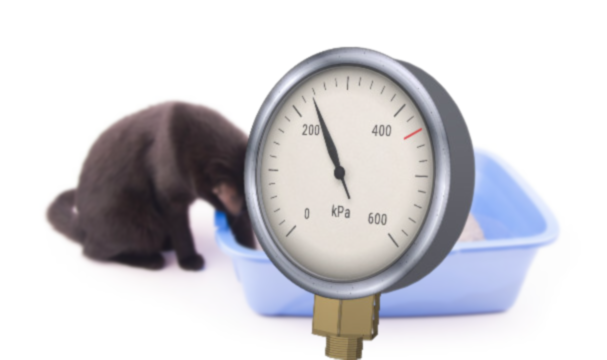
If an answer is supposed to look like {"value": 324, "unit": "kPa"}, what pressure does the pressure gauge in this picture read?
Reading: {"value": 240, "unit": "kPa"}
